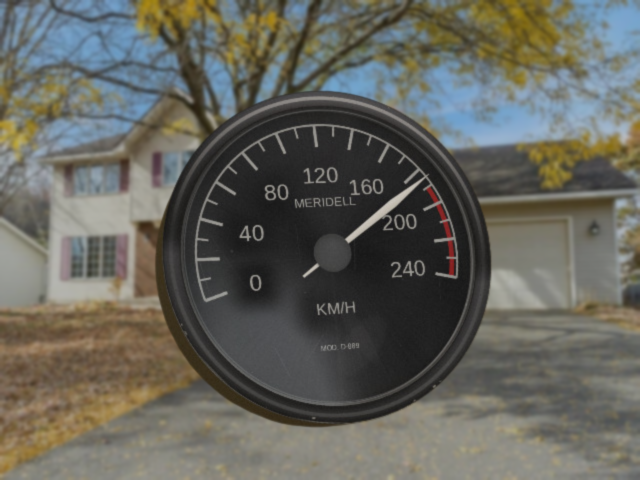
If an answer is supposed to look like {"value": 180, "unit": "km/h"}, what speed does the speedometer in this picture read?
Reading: {"value": 185, "unit": "km/h"}
